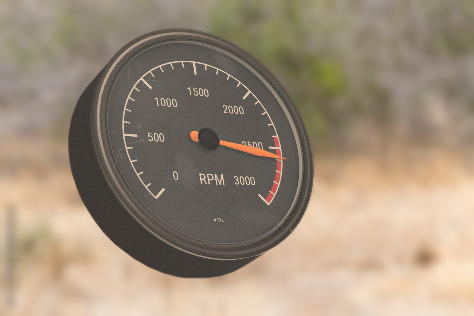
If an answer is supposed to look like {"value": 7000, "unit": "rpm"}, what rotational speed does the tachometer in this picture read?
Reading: {"value": 2600, "unit": "rpm"}
